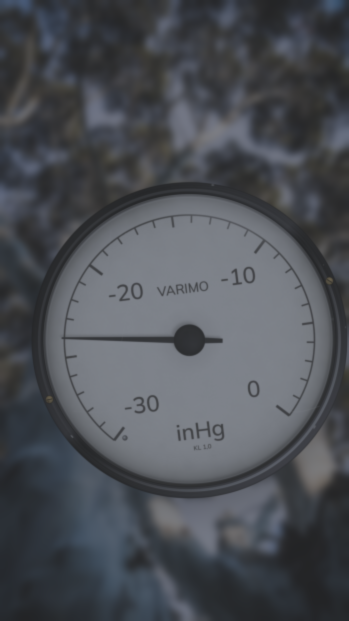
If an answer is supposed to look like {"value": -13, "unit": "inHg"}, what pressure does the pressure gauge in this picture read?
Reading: {"value": -24, "unit": "inHg"}
